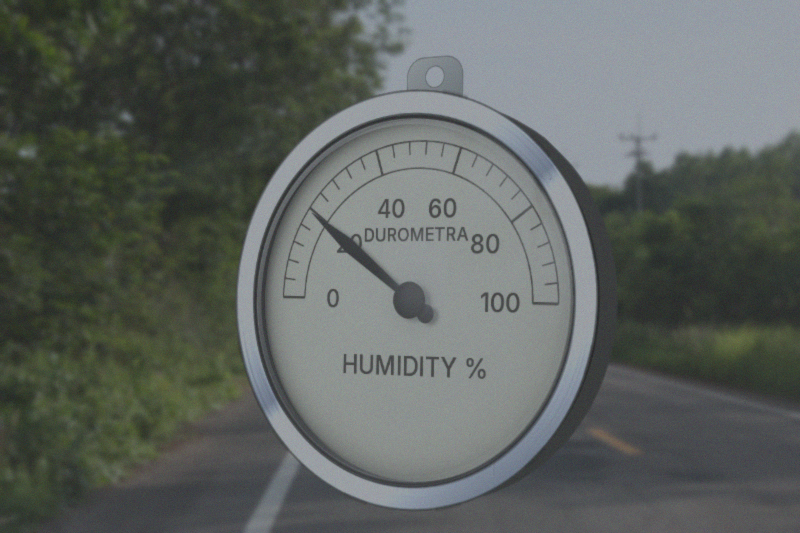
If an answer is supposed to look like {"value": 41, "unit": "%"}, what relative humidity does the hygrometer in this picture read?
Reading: {"value": 20, "unit": "%"}
